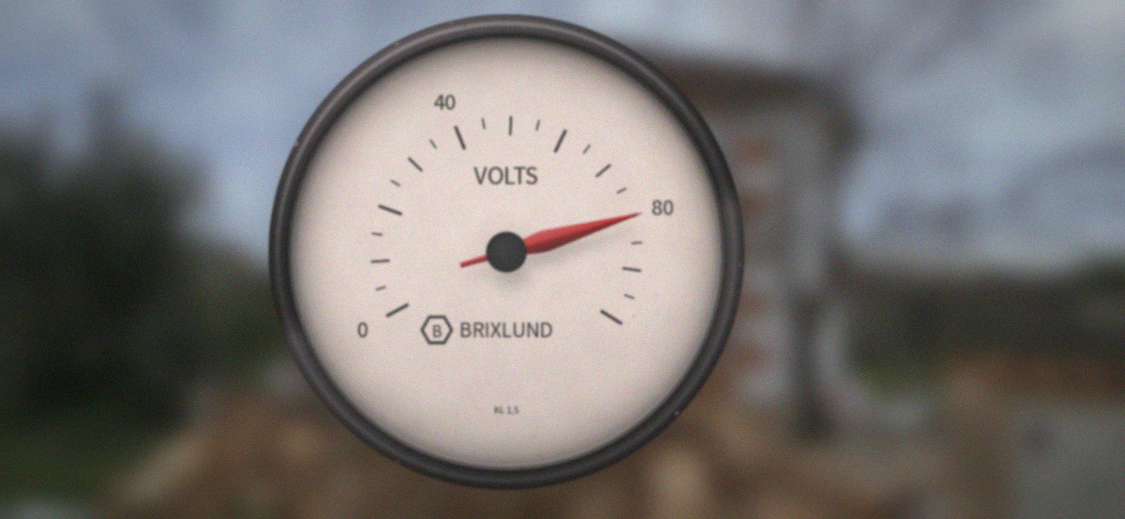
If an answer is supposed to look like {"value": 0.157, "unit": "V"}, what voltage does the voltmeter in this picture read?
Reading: {"value": 80, "unit": "V"}
